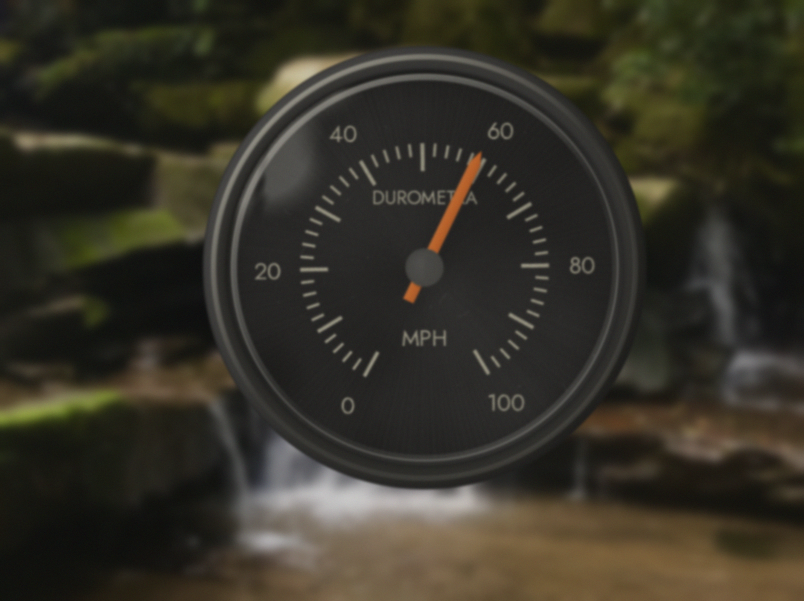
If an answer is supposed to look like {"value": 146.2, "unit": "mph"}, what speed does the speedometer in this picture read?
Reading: {"value": 59, "unit": "mph"}
